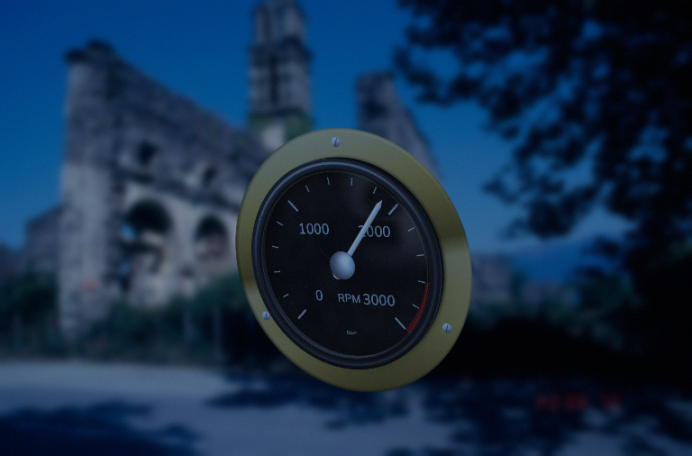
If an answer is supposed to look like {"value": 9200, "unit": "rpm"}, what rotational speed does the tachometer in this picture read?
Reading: {"value": 1900, "unit": "rpm"}
